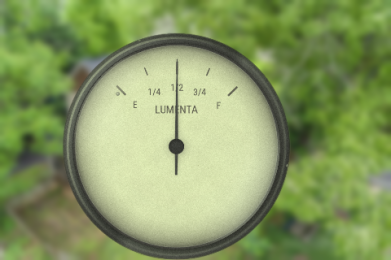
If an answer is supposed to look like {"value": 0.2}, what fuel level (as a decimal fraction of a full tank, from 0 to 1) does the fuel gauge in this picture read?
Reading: {"value": 0.5}
